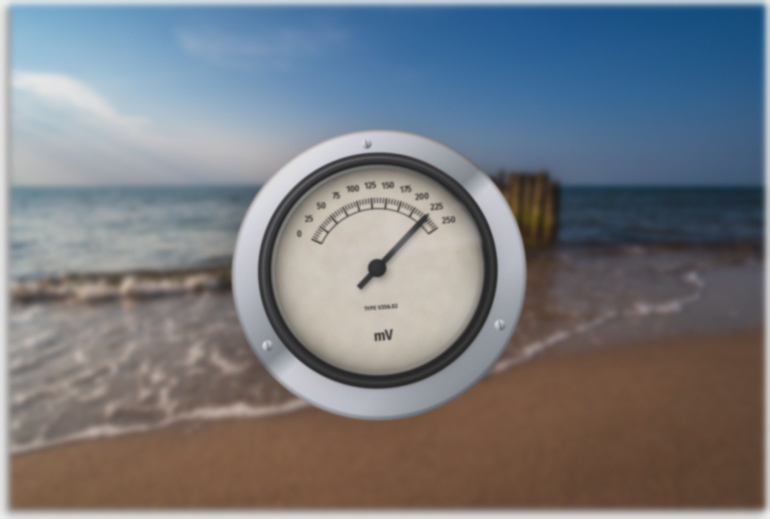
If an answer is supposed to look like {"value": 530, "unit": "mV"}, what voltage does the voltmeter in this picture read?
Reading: {"value": 225, "unit": "mV"}
